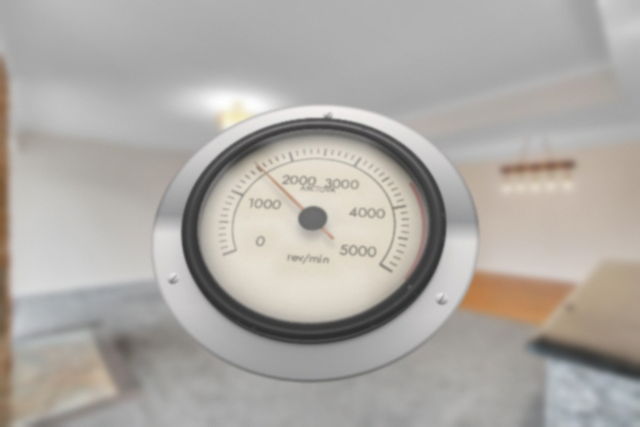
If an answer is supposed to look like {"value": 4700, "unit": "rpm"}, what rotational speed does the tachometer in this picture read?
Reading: {"value": 1500, "unit": "rpm"}
